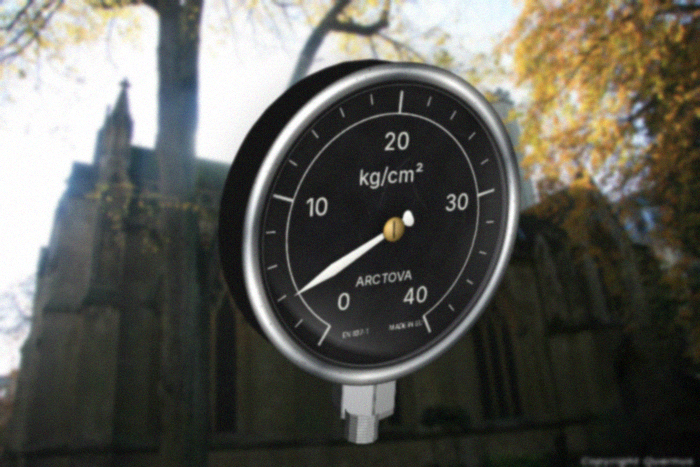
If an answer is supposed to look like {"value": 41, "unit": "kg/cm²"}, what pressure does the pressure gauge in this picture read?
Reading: {"value": 4, "unit": "kg/cm²"}
